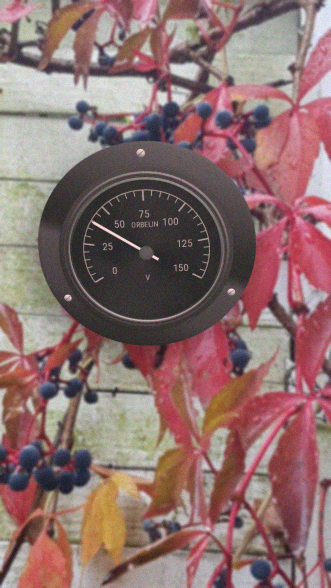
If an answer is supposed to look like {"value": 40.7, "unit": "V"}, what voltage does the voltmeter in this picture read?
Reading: {"value": 40, "unit": "V"}
